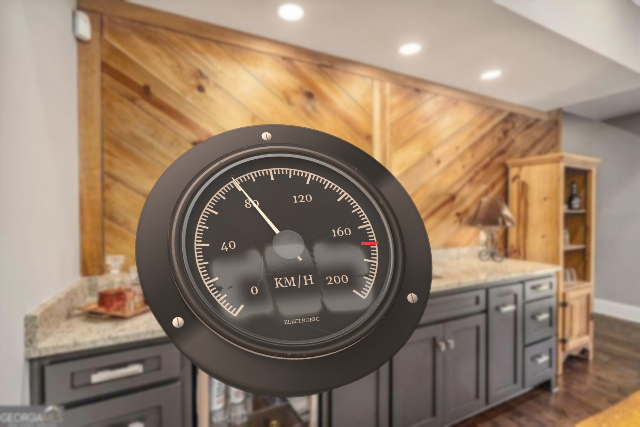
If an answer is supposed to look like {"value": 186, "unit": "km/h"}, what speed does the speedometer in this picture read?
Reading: {"value": 80, "unit": "km/h"}
